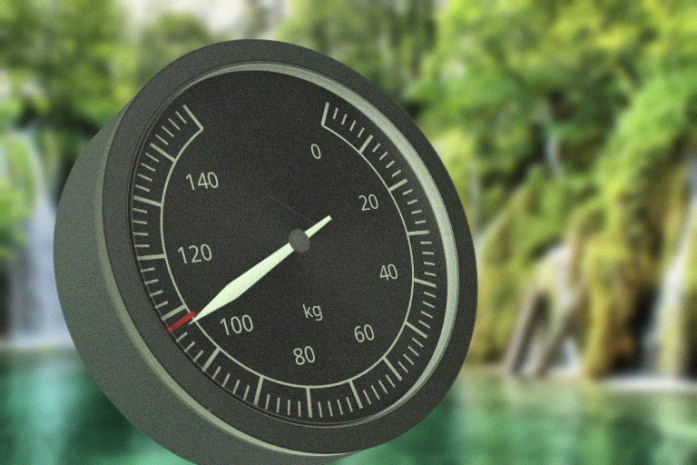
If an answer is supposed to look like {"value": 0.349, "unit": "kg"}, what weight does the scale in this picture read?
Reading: {"value": 107, "unit": "kg"}
